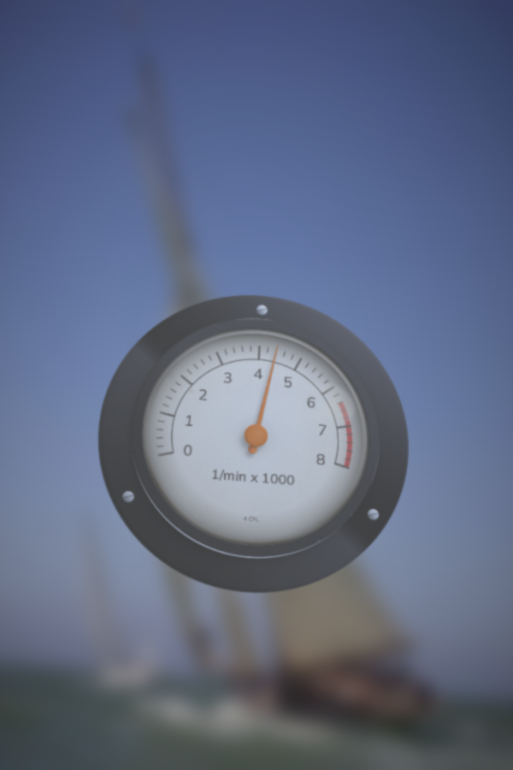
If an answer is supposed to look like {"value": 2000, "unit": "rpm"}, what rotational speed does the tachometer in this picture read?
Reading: {"value": 4400, "unit": "rpm"}
